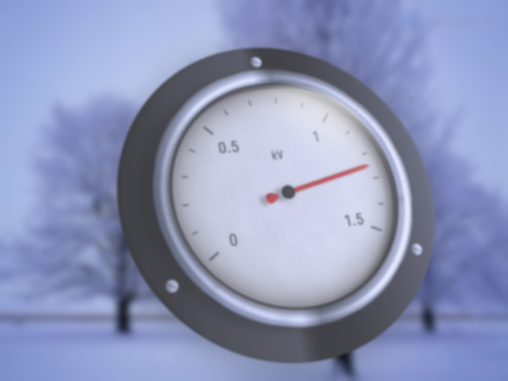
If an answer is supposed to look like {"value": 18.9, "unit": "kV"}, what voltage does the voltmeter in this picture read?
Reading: {"value": 1.25, "unit": "kV"}
